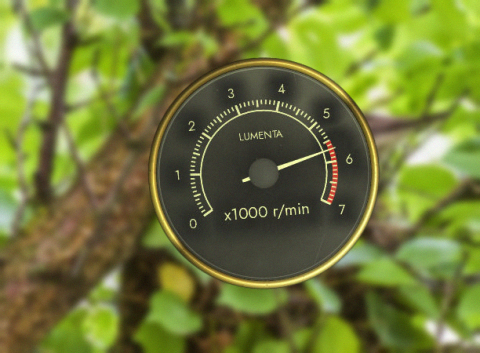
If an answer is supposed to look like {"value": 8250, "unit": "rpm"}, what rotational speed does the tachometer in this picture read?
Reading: {"value": 5700, "unit": "rpm"}
